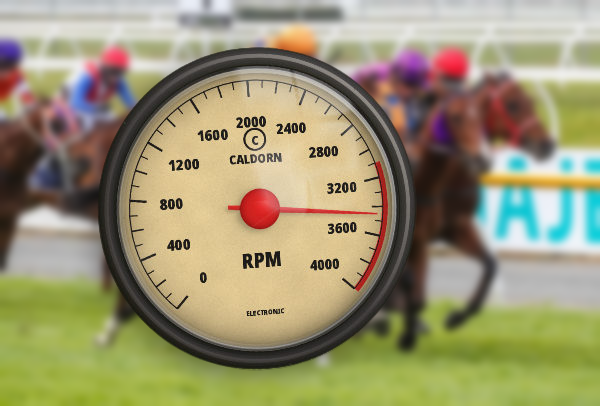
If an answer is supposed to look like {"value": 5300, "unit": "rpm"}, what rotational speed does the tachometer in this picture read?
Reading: {"value": 3450, "unit": "rpm"}
